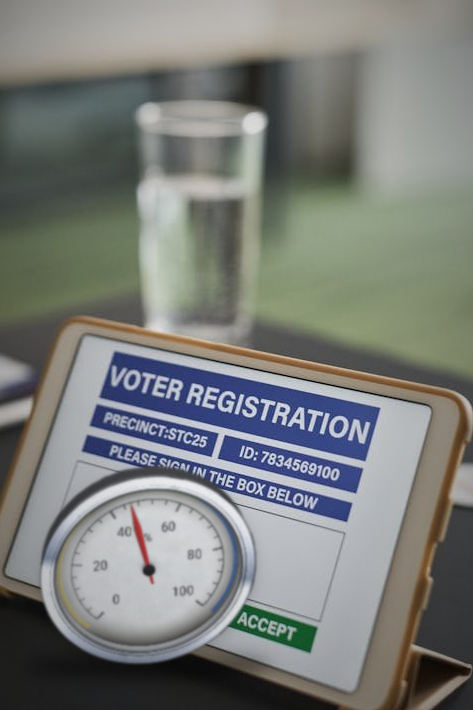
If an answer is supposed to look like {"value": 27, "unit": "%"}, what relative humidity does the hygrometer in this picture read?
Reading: {"value": 46, "unit": "%"}
